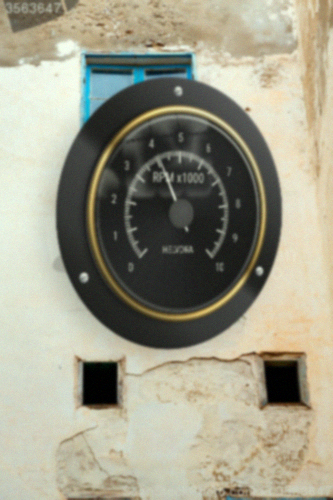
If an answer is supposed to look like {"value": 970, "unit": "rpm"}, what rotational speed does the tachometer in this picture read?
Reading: {"value": 4000, "unit": "rpm"}
